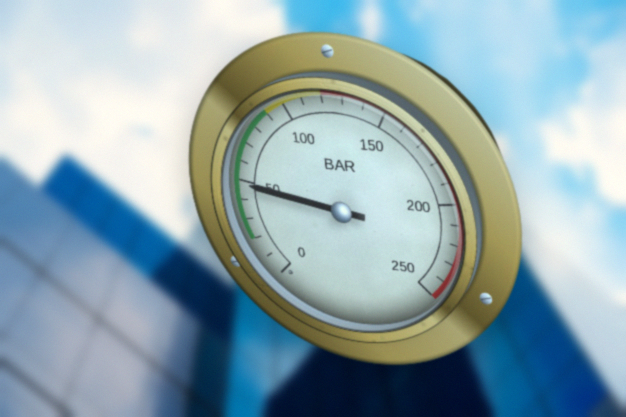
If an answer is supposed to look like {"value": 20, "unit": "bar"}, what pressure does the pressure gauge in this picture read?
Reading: {"value": 50, "unit": "bar"}
